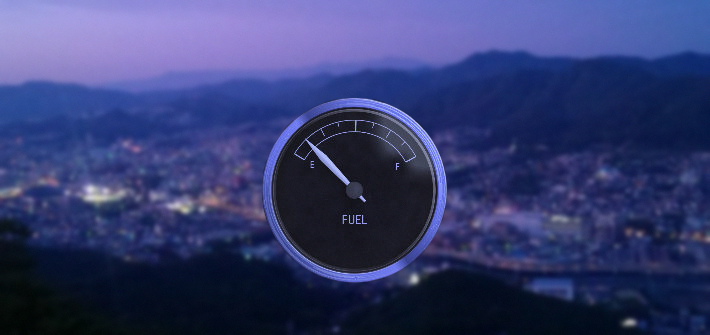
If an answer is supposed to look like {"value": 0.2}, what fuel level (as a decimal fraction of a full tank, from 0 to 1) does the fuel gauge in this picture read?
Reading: {"value": 0.125}
